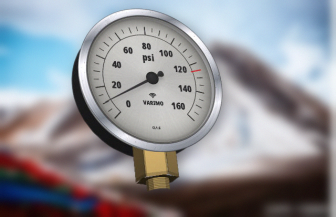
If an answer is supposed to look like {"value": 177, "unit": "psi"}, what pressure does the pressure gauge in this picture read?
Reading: {"value": 10, "unit": "psi"}
